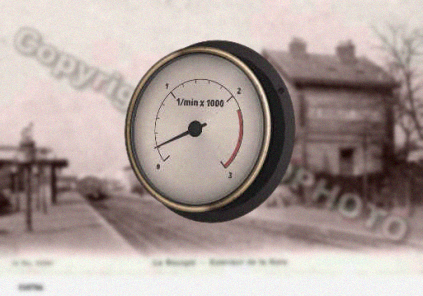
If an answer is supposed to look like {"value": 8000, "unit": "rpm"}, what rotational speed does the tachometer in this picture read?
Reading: {"value": 200, "unit": "rpm"}
